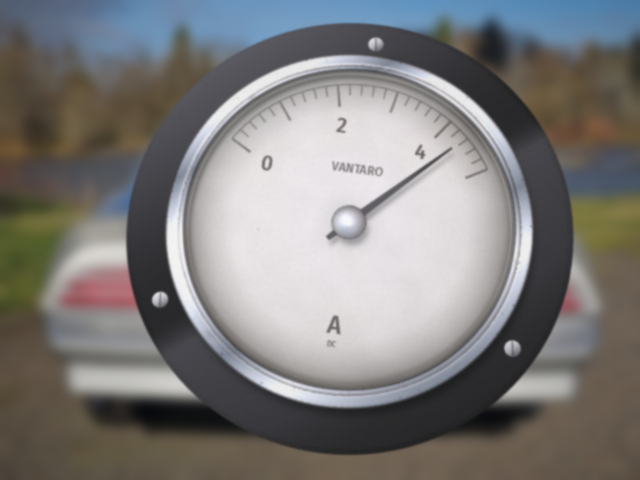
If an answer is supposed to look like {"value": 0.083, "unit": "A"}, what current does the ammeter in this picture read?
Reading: {"value": 4.4, "unit": "A"}
